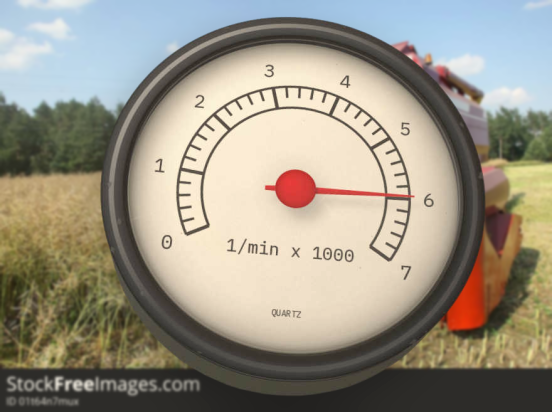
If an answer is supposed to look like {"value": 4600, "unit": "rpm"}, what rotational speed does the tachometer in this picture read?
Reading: {"value": 6000, "unit": "rpm"}
